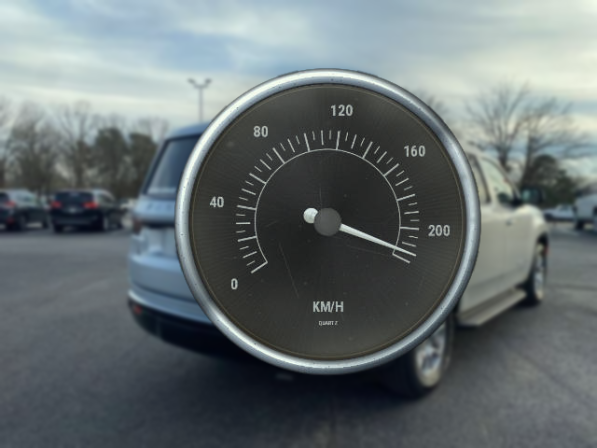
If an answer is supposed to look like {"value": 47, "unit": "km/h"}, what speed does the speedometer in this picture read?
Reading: {"value": 215, "unit": "km/h"}
